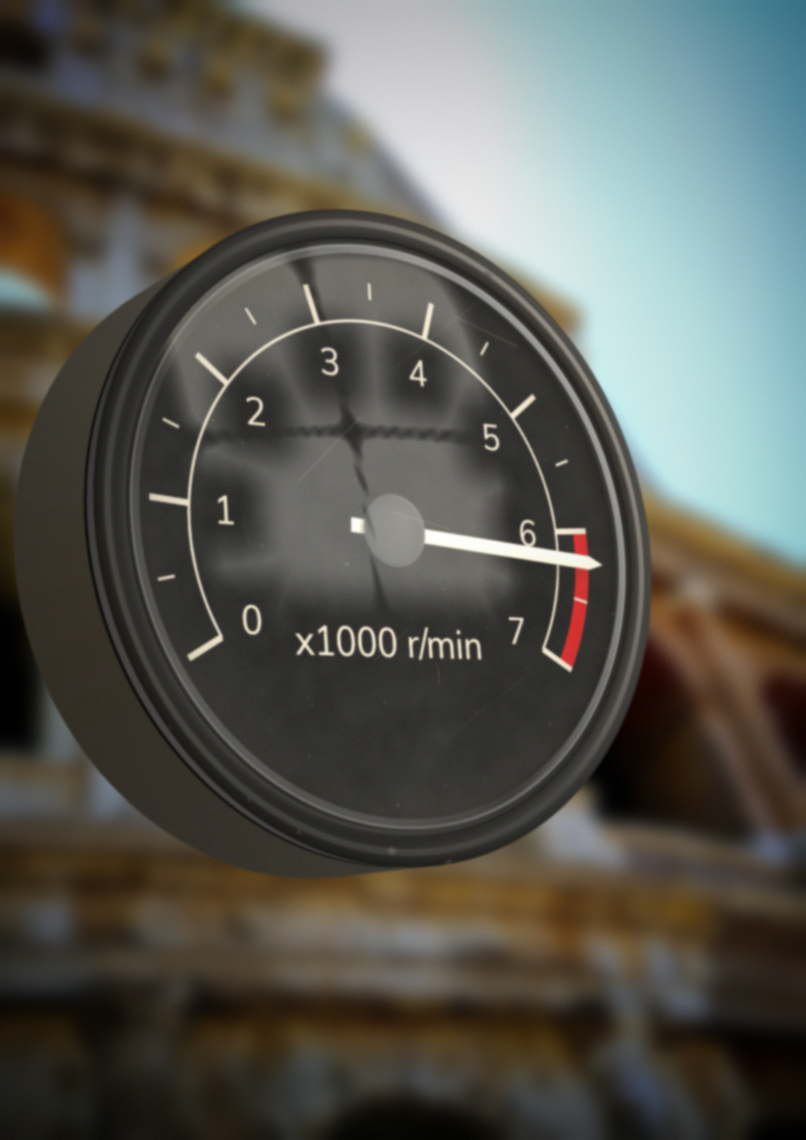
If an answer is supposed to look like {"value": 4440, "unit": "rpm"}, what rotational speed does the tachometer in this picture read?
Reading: {"value": 6250, "unit": "rpm"}
